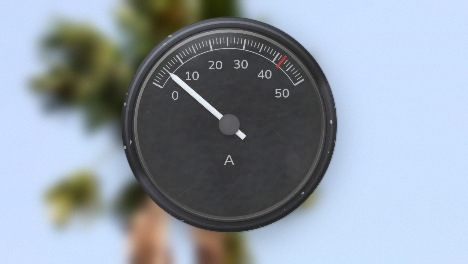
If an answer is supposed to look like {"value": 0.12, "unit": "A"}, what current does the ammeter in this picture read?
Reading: {"value": 5, "unit": "A"}
